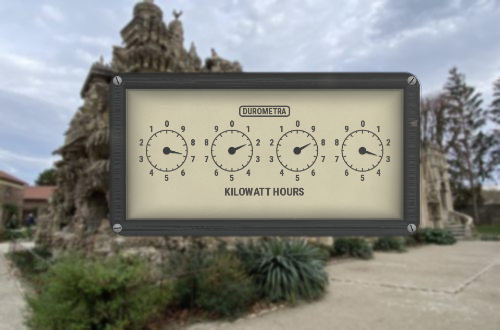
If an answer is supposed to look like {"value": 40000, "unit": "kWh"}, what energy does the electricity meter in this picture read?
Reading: {"value": 7183, "unit": "kWh"}
